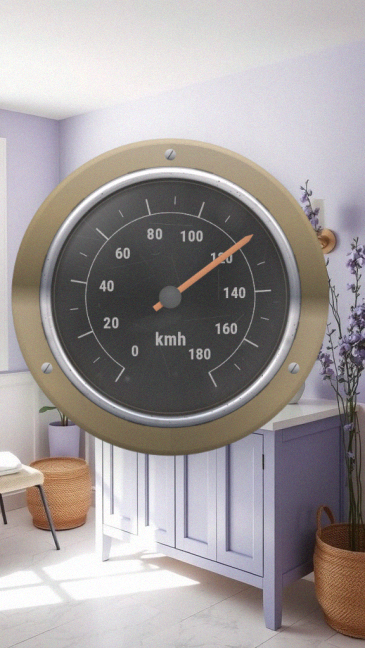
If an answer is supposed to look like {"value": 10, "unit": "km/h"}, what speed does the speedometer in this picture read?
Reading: {"value": 120, "unit": "km/h"}
